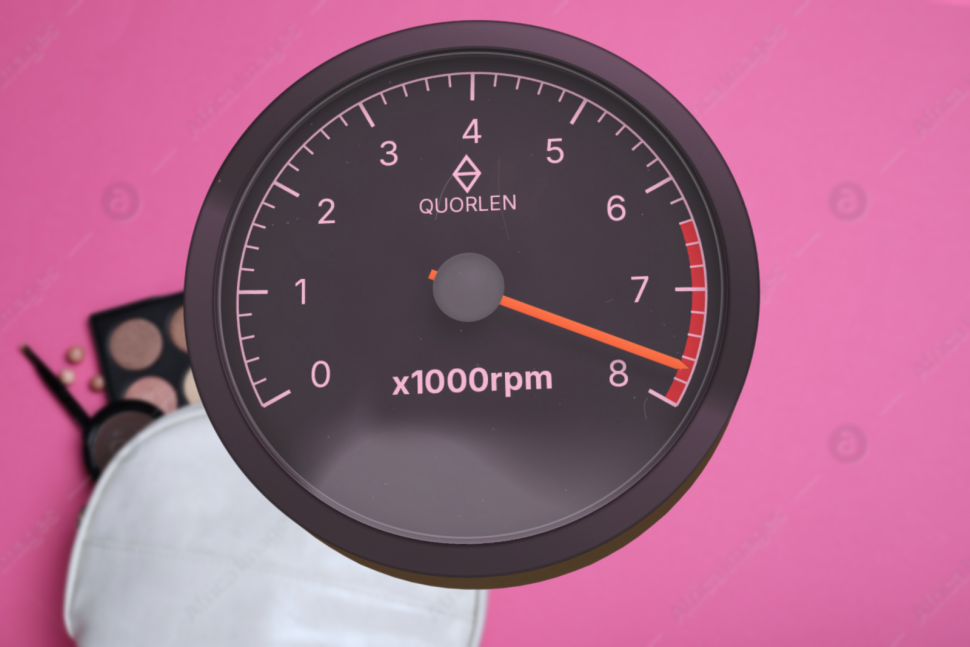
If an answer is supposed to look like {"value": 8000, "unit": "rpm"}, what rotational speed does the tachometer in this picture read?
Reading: {"value": 7700, "unit": "rpm"}
